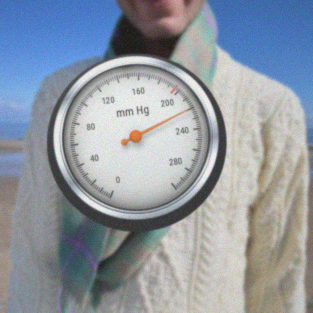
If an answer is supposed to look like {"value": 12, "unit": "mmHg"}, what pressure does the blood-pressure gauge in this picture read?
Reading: {"value": 220, "unit": "mmHg"}
